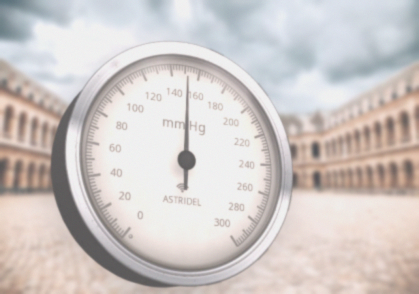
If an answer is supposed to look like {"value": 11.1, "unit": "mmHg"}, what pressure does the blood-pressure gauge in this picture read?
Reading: {"value": 150, "unit": "mmHg"}
